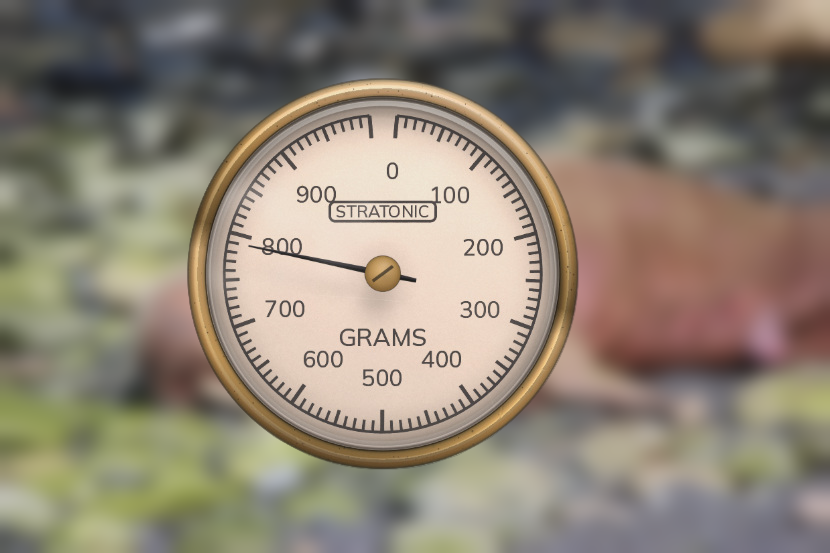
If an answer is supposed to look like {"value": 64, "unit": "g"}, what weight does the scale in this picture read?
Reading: {"value": 790, "unit": "g"}
